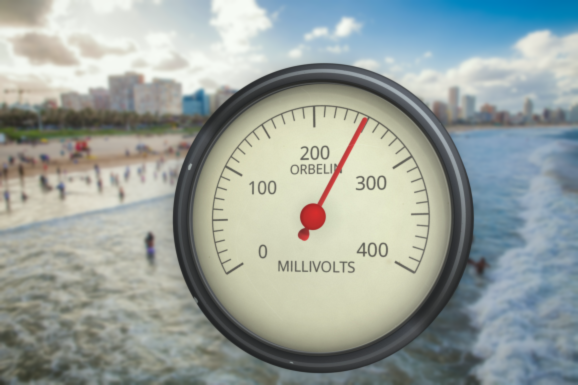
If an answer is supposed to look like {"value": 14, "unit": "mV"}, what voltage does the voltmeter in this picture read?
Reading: {"value": 250, "unit": "mV"}
